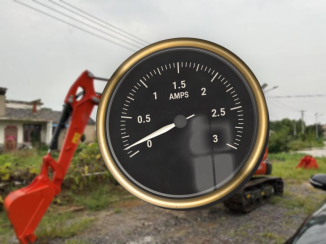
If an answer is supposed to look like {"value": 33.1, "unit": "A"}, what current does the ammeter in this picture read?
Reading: {"value": 0.1, "unit": "A"}
